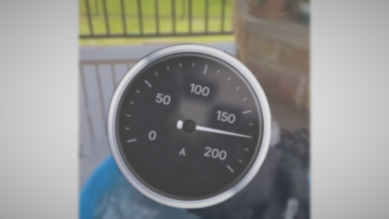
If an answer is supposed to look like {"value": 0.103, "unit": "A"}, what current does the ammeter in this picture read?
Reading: {"value": 170, "unit": "A"}
